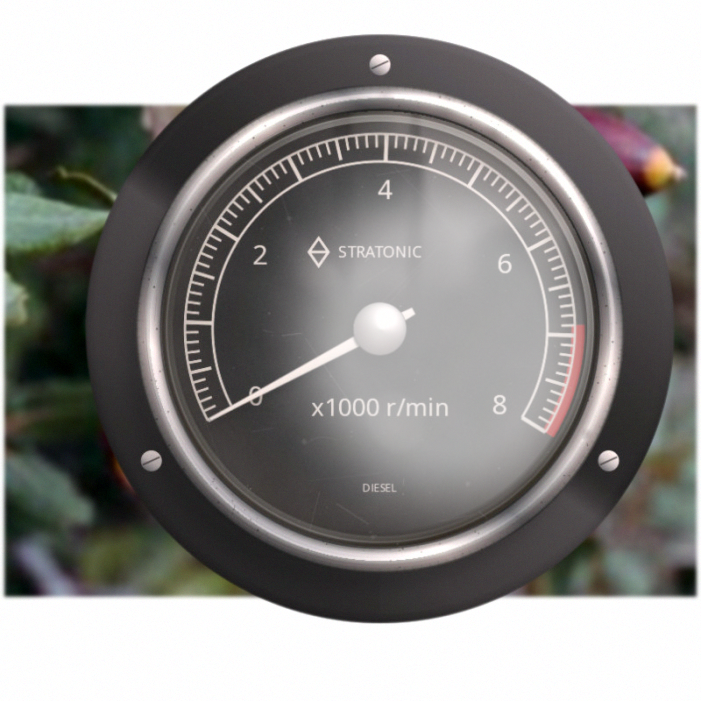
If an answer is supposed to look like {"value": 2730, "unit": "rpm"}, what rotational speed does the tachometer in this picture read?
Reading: {"value": 0, "unit": "rpm"}
